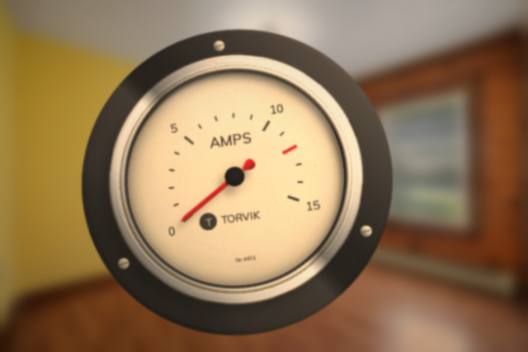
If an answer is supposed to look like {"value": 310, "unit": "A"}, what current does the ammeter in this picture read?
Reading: {"value": 0, "unit": "A"}
